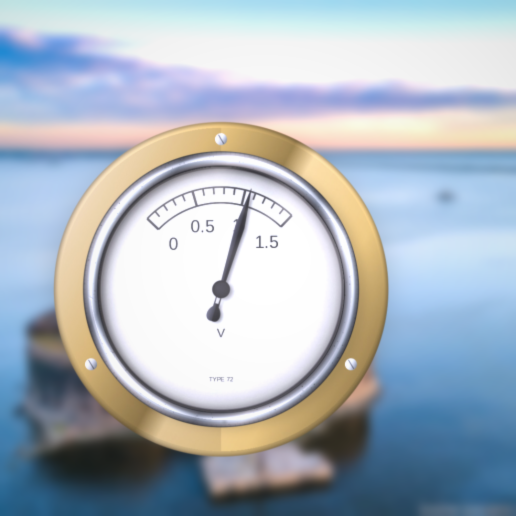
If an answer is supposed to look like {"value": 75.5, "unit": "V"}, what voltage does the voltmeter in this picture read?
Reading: {"value": 1.05, "unit": "V"}
